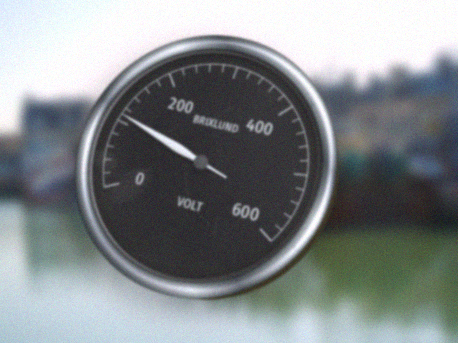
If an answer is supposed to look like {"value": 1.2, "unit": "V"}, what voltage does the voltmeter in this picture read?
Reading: {"value": 110, "unit": "V"}
